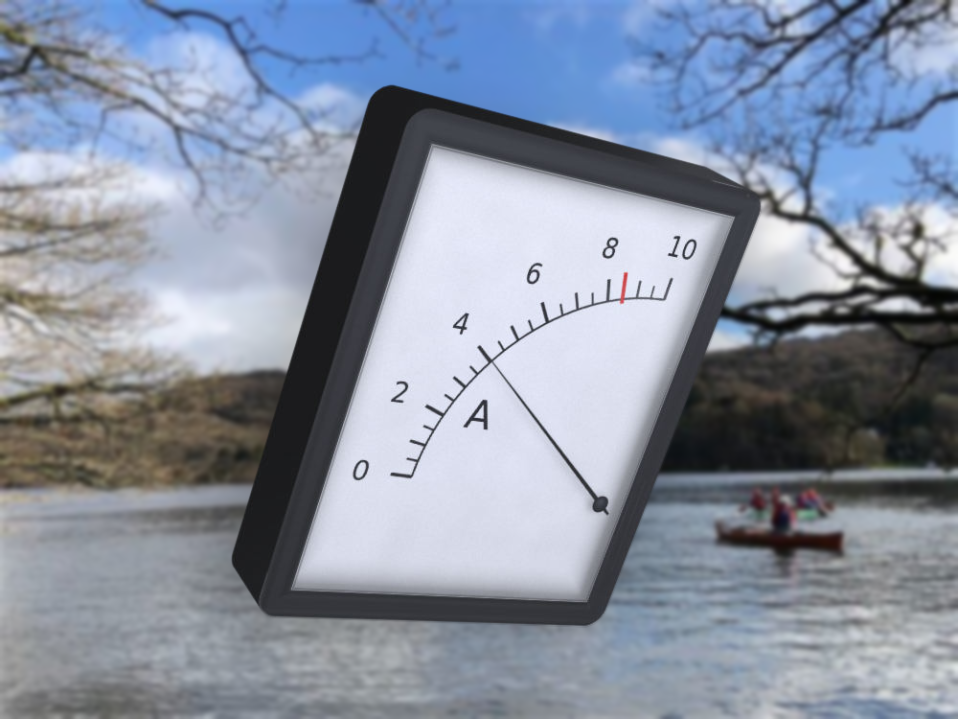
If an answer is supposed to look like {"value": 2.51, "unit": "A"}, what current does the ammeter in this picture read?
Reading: {"value": 4, "unit": "A"}
